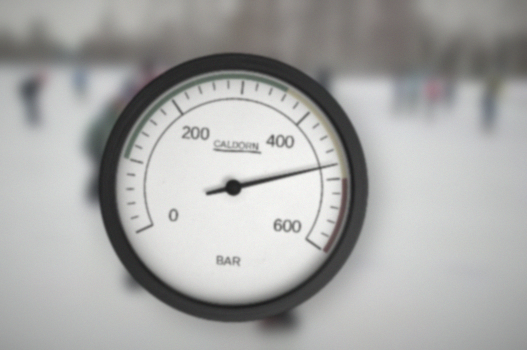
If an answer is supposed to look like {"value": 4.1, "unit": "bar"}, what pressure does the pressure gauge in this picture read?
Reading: {"value": 480, "unit": "bar"}
